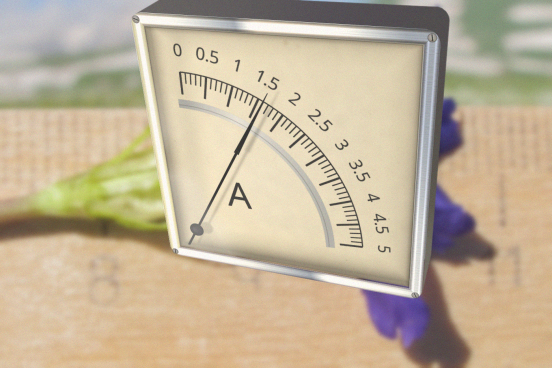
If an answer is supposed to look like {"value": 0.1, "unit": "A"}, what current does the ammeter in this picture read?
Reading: {"value": 1.6, "unit": "A"}
